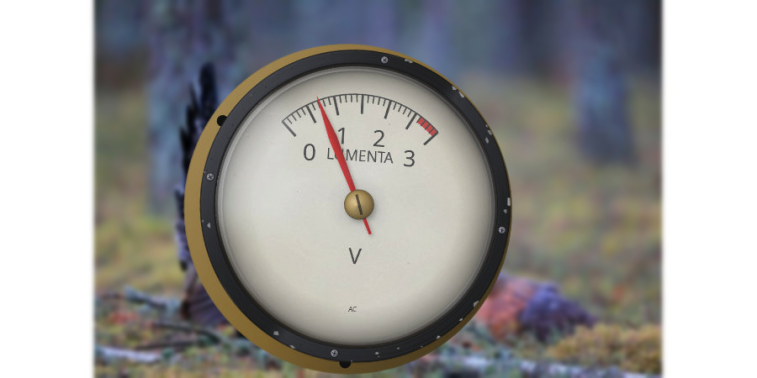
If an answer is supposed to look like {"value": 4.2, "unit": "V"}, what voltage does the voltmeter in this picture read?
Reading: {"value": 0.7, "unit": "V"}
